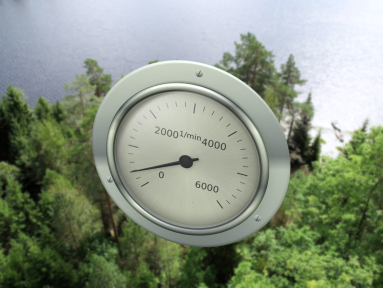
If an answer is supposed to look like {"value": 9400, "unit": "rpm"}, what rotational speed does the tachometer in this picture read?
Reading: {"value": 400, "unit": "rpm"}
